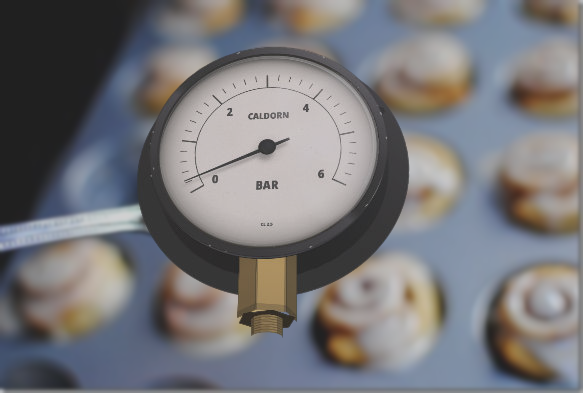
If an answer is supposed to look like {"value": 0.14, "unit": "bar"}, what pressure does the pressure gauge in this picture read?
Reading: {"value": 0.2, "unit": "bar"}
